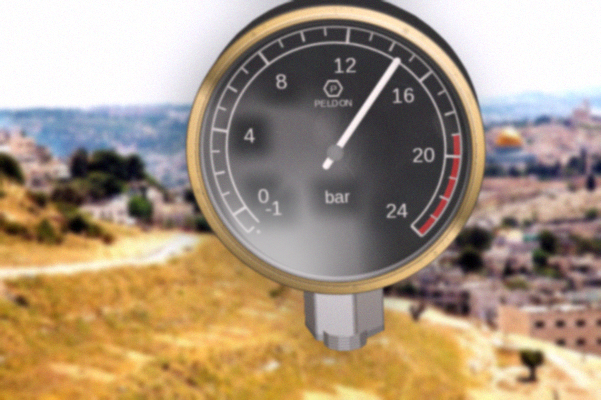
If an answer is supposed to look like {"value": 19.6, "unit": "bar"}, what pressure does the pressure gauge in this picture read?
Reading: {"value": 14.5, "unit": "bar"}
